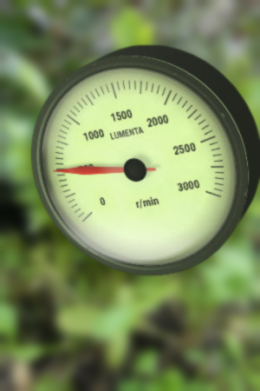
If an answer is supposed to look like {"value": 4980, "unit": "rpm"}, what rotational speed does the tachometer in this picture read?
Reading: {"value": 500, "unit": "rpm"}
